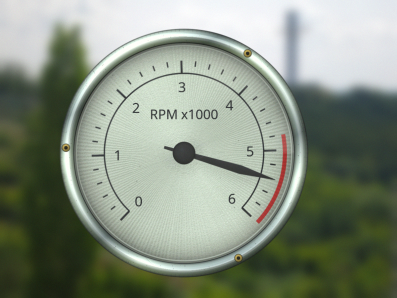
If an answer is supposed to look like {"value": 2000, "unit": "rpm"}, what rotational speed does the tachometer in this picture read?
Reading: {"value": 5400, "unit": "rpm"}
